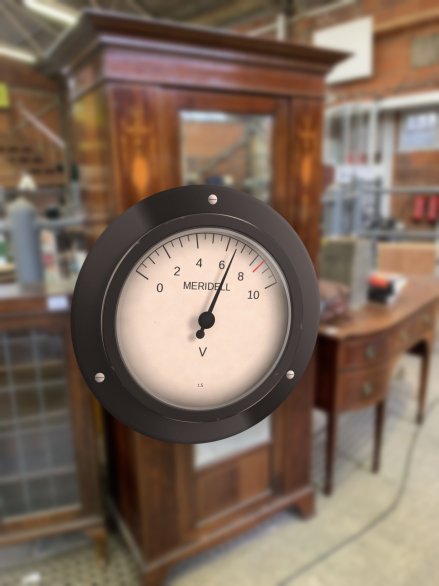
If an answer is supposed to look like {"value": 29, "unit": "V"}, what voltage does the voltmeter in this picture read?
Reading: {"value": 6.5, "unit": "V"}
